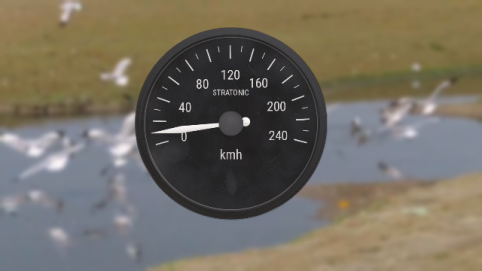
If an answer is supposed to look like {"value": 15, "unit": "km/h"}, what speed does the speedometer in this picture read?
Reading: {"value": 10, "unit": "km/h"}
